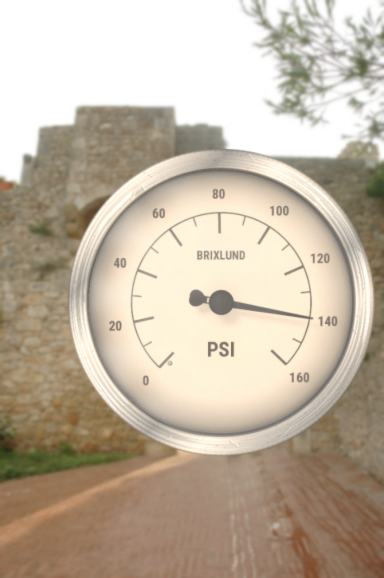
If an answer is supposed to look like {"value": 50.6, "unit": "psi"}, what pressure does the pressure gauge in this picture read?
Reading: {"value": 140, "unit": "psi"}
